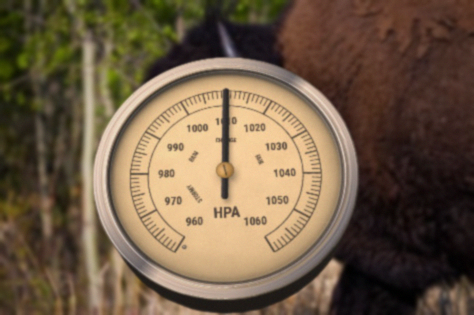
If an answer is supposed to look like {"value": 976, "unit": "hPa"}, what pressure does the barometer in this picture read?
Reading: {"value": 1010, "unit": "hPa"}
